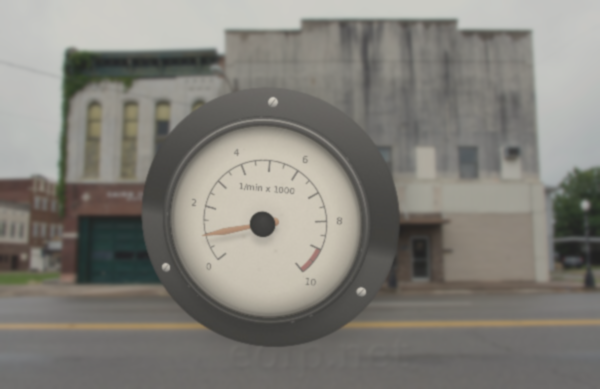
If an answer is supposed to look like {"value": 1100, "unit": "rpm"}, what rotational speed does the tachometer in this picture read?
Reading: {"value": 1000, "unit": "rpm"}
